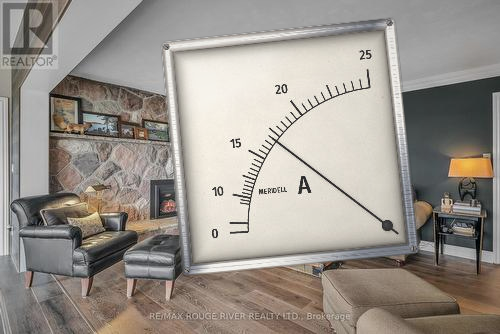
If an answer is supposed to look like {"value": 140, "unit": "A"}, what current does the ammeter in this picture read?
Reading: {"value": 17, "unit": "A"}
